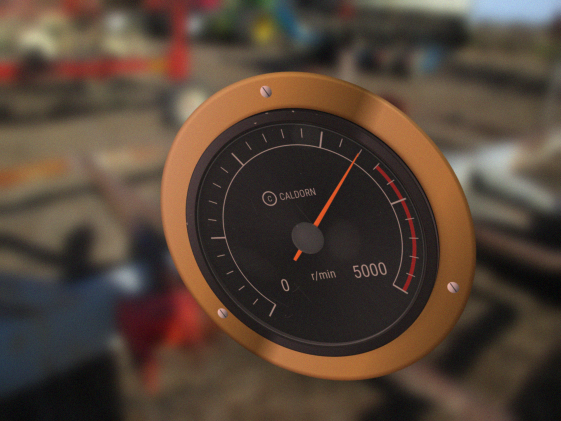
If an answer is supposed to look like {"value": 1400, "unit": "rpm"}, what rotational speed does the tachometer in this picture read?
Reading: {"value": 3400, "unit": "rpm"}
